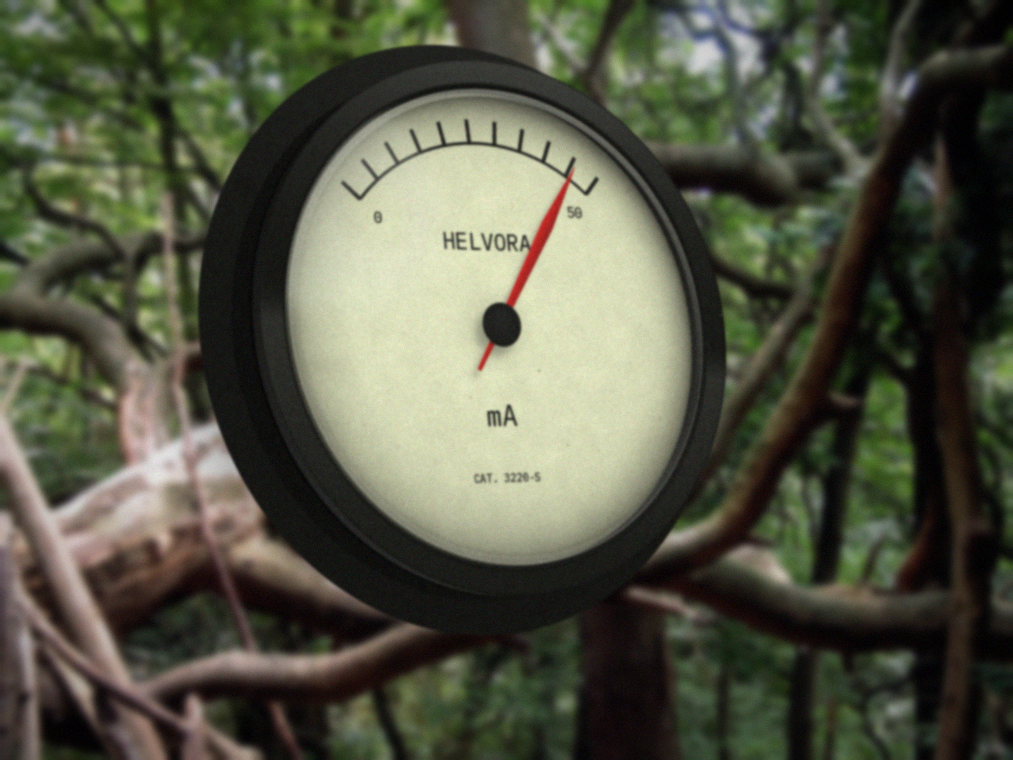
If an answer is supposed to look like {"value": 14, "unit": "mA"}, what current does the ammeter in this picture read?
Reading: {"value": 45, "unit": "mA"}
